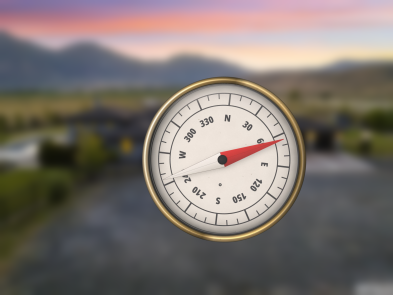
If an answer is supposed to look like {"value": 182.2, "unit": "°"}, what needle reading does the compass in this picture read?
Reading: {"value": 65, "unit": "°"}
